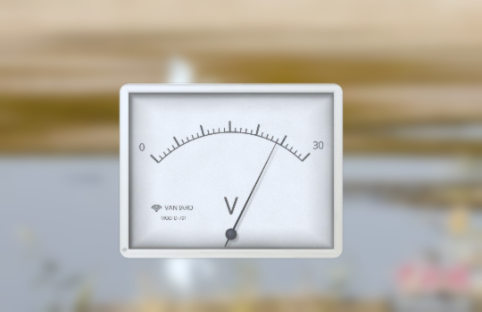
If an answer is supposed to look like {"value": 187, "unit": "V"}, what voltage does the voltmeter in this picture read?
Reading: {"value": 24, "unit": "V"}
